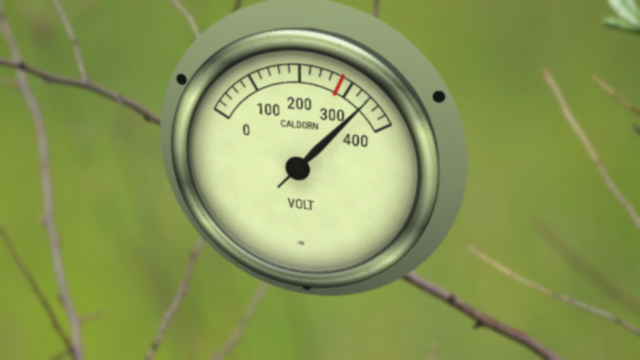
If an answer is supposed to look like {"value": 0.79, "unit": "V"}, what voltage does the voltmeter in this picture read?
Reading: {"value": 340, "unit": "V"}
